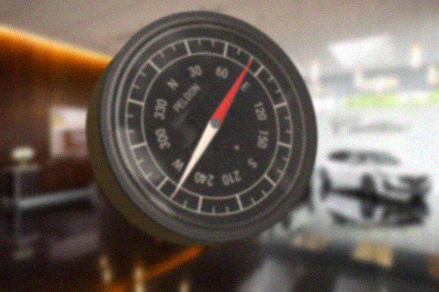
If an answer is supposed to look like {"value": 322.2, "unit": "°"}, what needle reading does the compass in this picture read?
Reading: {"value": 80, "unit": "°"}
